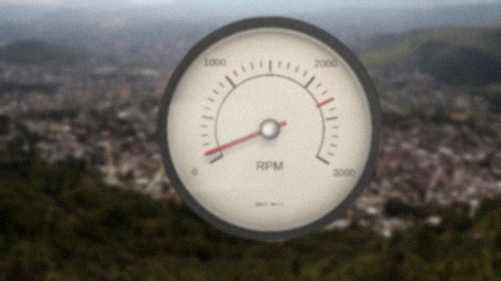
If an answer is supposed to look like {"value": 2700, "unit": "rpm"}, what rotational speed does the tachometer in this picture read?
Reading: {"value": 100, "unit": "rpm"}
